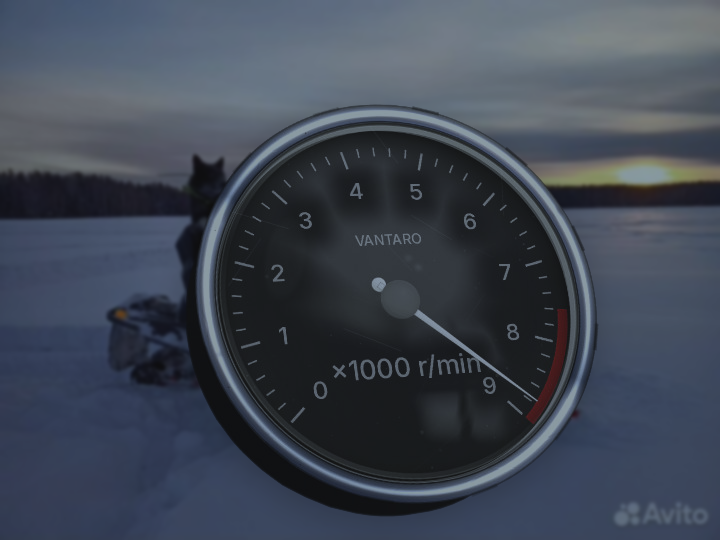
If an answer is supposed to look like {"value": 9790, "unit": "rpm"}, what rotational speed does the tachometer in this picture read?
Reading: {"value": 8800, "unit": "rpm"}
